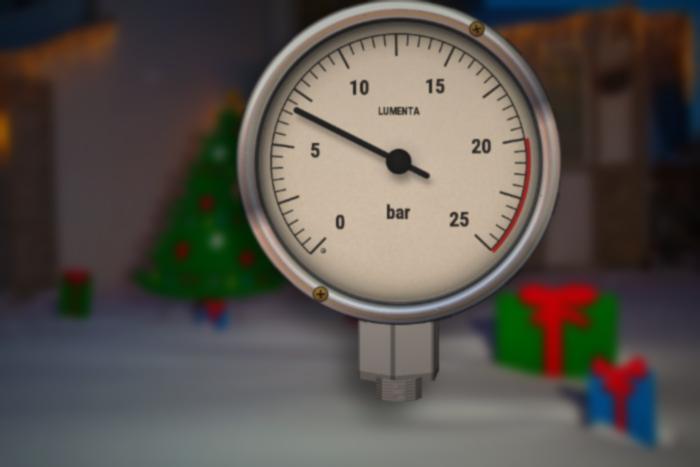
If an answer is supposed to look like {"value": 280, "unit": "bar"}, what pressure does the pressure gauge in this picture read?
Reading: {"value": 6.75, "unit": "bar"}
